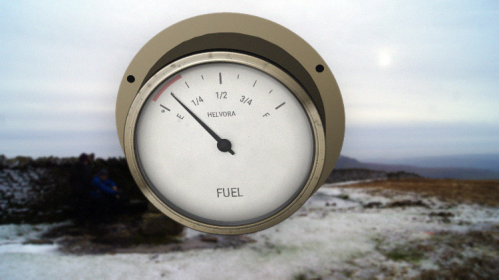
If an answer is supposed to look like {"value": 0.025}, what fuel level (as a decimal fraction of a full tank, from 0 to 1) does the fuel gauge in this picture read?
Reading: {"value": 0.125}
